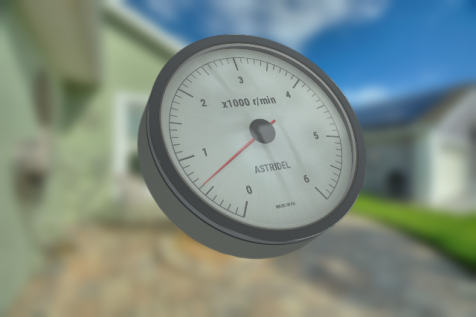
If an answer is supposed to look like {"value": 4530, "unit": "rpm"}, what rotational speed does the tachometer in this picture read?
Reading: {"value": 600, "unit": "rpm"}
